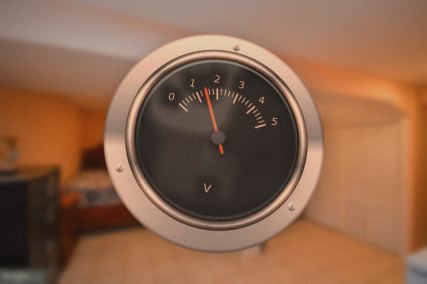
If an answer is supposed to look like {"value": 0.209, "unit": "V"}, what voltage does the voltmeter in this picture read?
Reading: {"value": 1.4, "unit": "V"}
